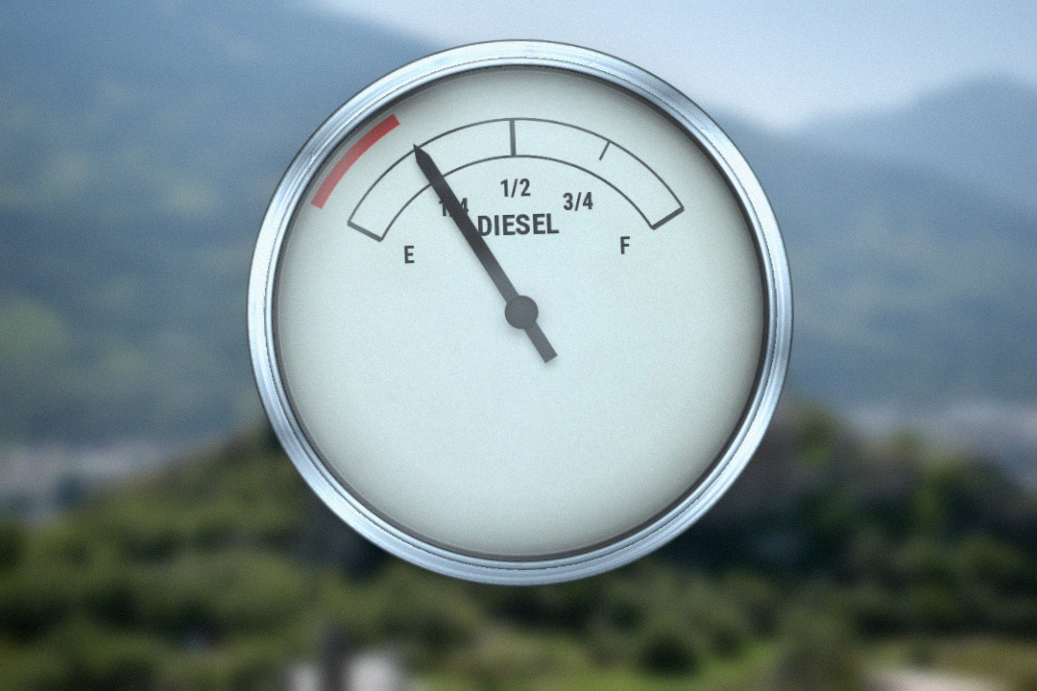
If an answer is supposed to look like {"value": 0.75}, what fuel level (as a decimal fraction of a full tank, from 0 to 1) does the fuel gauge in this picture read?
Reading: {"value": 0.25}
